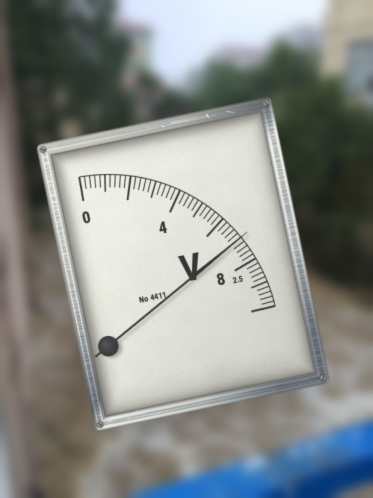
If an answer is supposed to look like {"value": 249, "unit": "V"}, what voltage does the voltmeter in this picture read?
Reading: {"value": 7, "unit": "V"}
